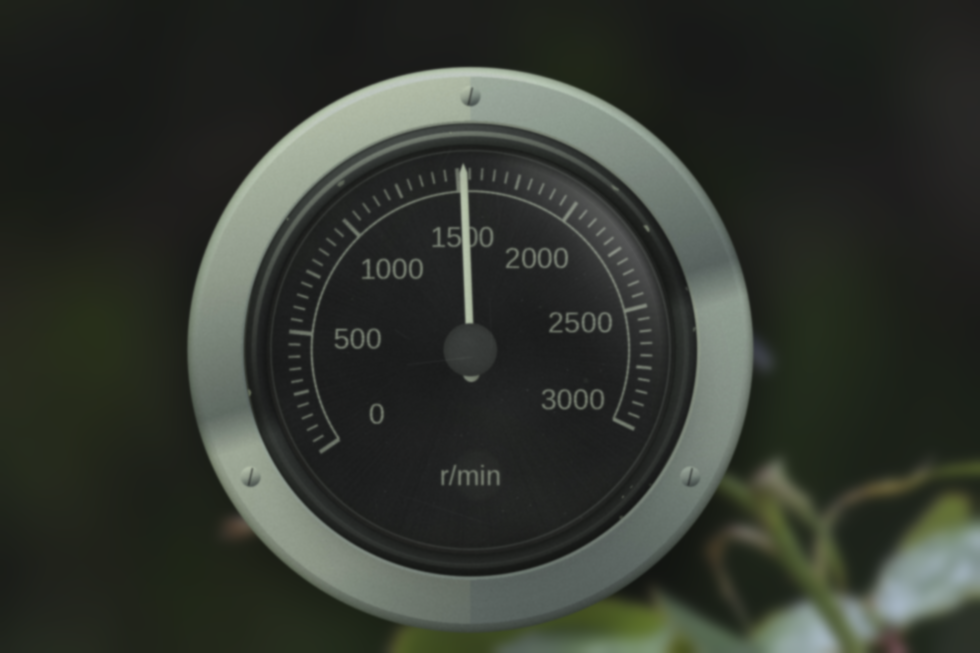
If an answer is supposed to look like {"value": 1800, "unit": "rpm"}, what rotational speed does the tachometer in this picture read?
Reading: {"value": 1525, "unit": "rpm"}
